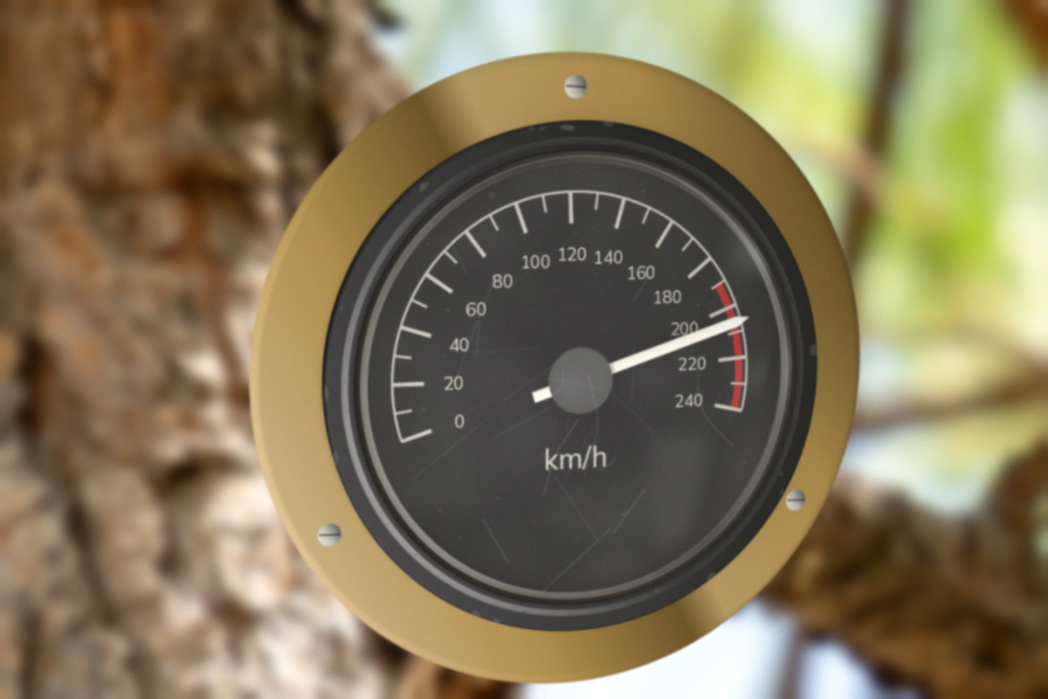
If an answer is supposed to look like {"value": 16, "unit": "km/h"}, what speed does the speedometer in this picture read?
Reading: {"value": 205, "unit": "km/h"}
